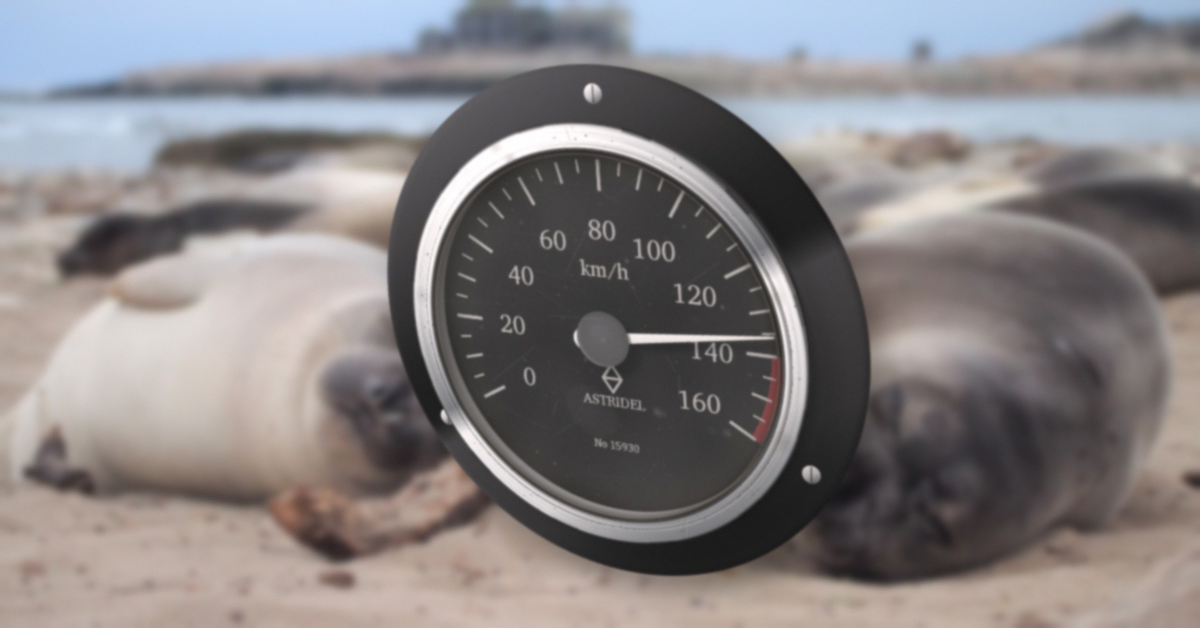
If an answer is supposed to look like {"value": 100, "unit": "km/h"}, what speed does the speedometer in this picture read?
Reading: {"value": 135, "unit": "km/h"}
